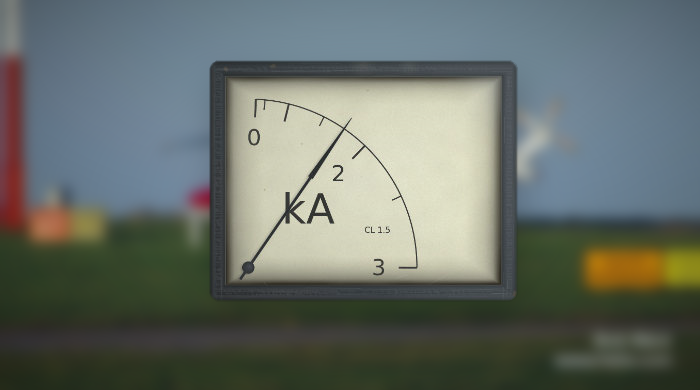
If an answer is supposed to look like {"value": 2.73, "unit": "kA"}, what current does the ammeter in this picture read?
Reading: {"value": 1.75, "unit": "kA"}
